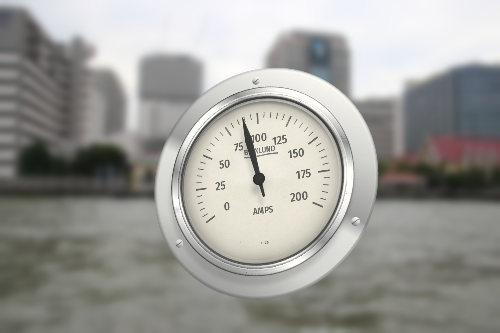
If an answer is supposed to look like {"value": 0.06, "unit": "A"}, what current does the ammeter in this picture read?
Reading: {"value": 90, "unit": "A"}
